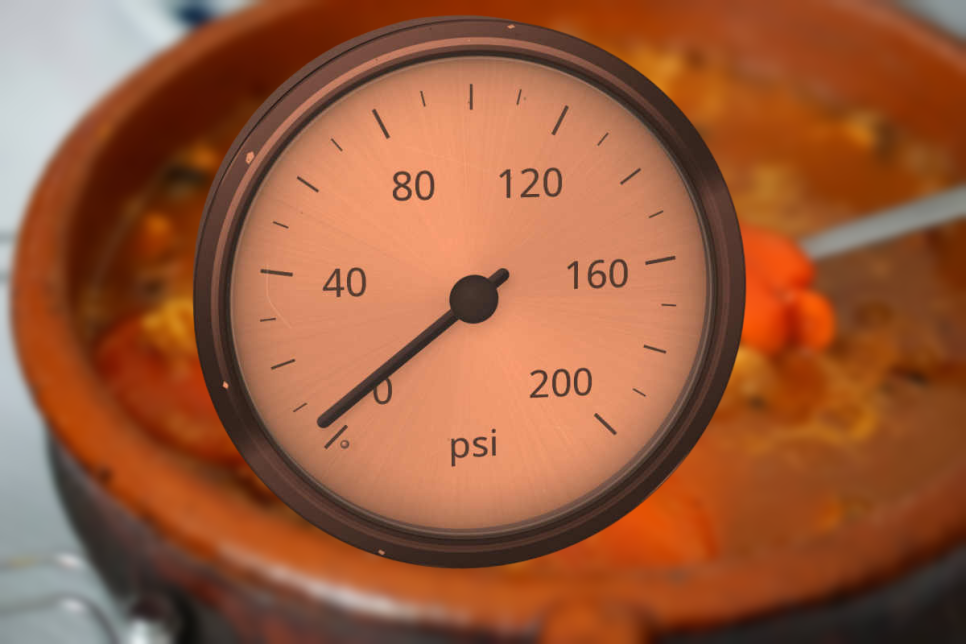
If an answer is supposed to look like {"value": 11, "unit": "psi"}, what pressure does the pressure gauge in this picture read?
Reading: {"value": 5, "unit": "psi"}
